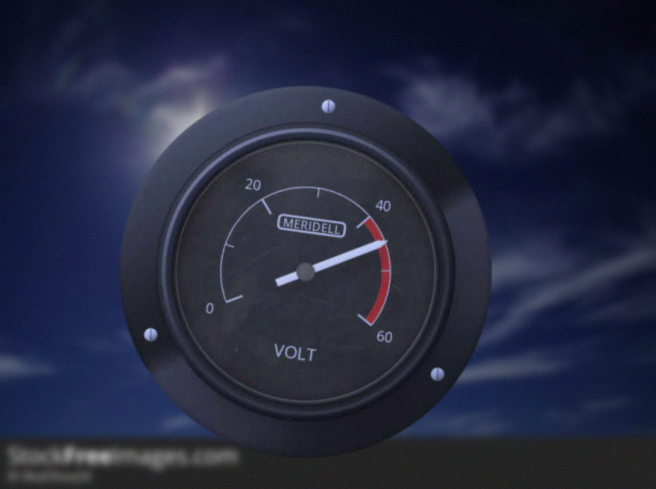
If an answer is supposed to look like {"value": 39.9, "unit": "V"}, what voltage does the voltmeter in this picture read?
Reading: {"value": 45, "unit": "V"}
